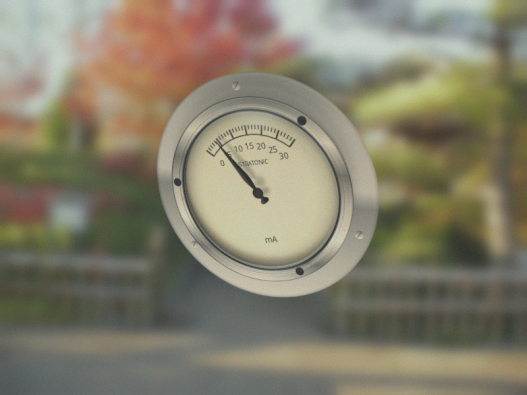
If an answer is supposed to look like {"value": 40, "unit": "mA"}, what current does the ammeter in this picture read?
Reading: {"value": 5, "unit": "mA"}
